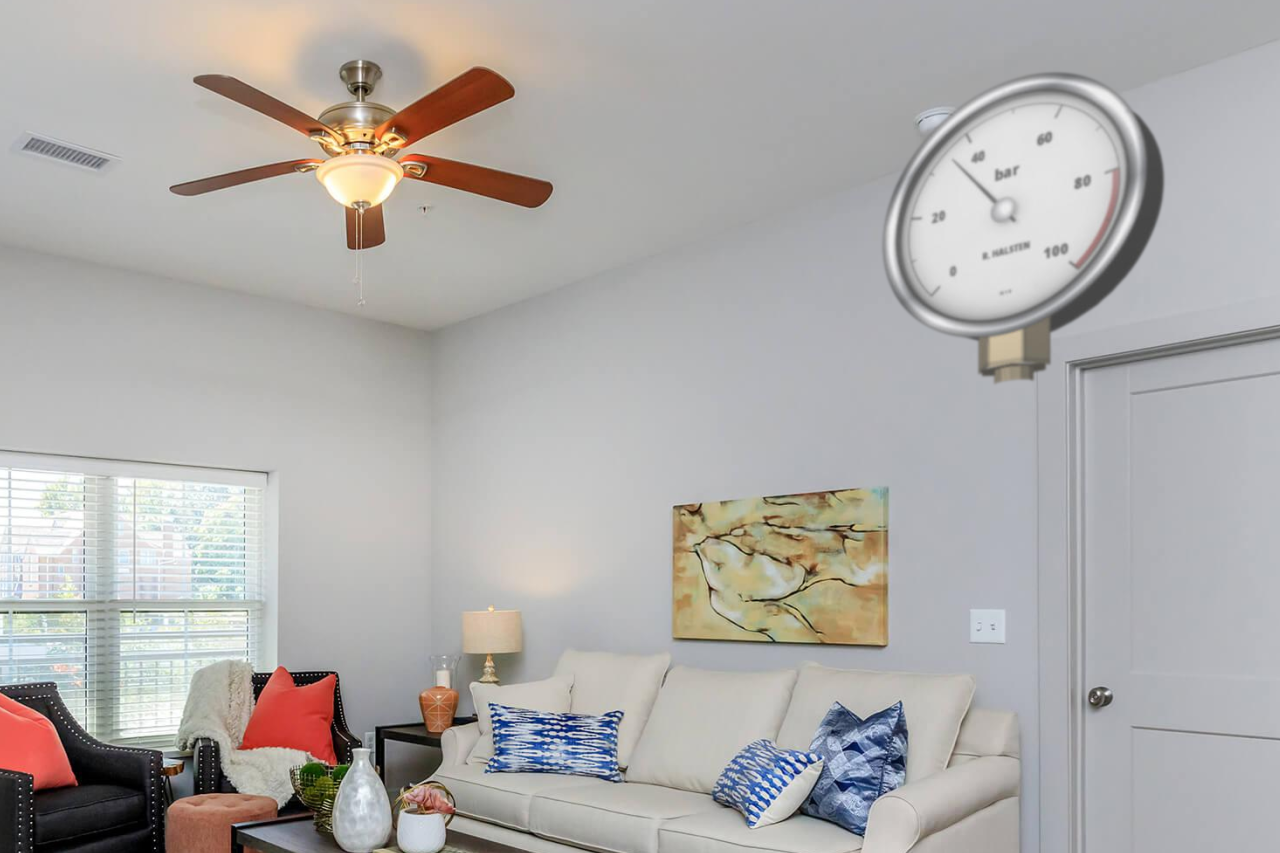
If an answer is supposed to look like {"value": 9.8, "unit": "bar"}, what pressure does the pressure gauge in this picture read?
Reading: {"value": 35, "unit": "bar"}
